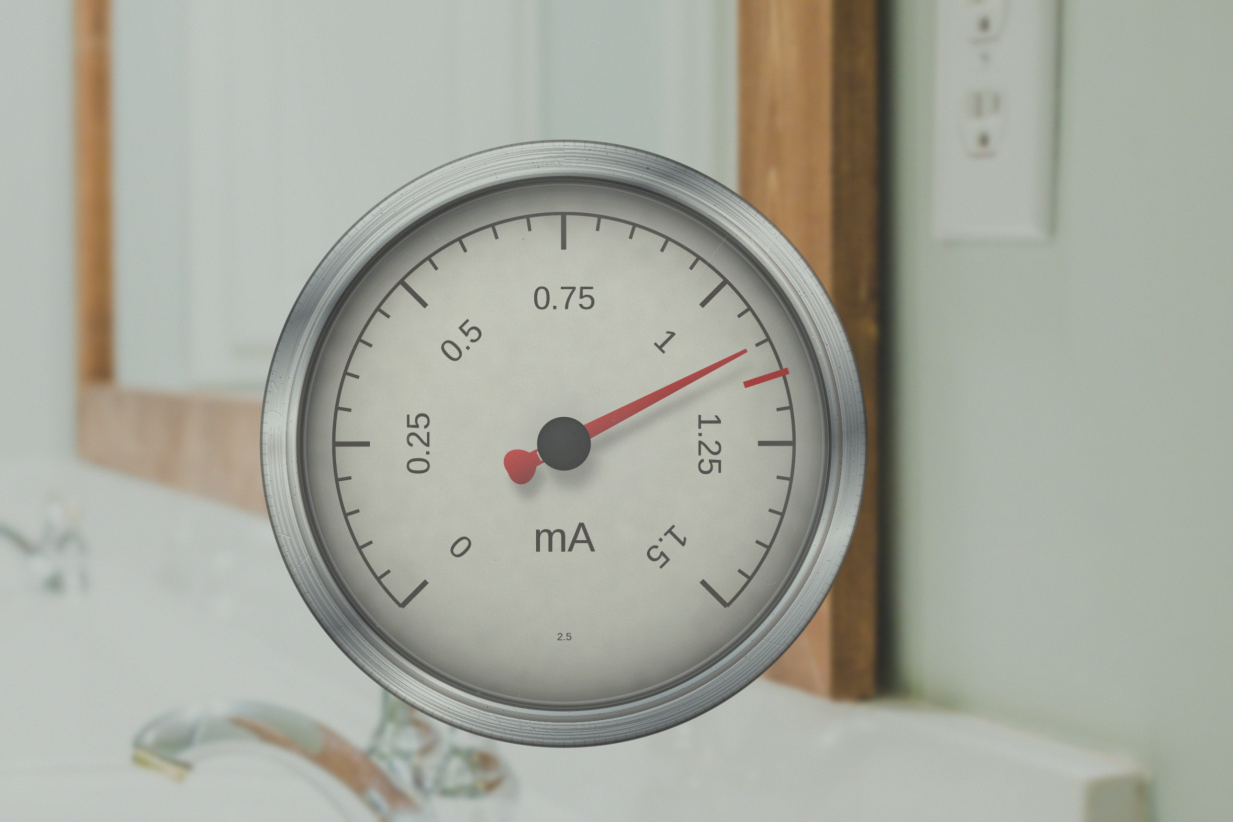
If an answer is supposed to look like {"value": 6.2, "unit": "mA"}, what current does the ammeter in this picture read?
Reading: {"value": 1.1, "unit": "mA"}
